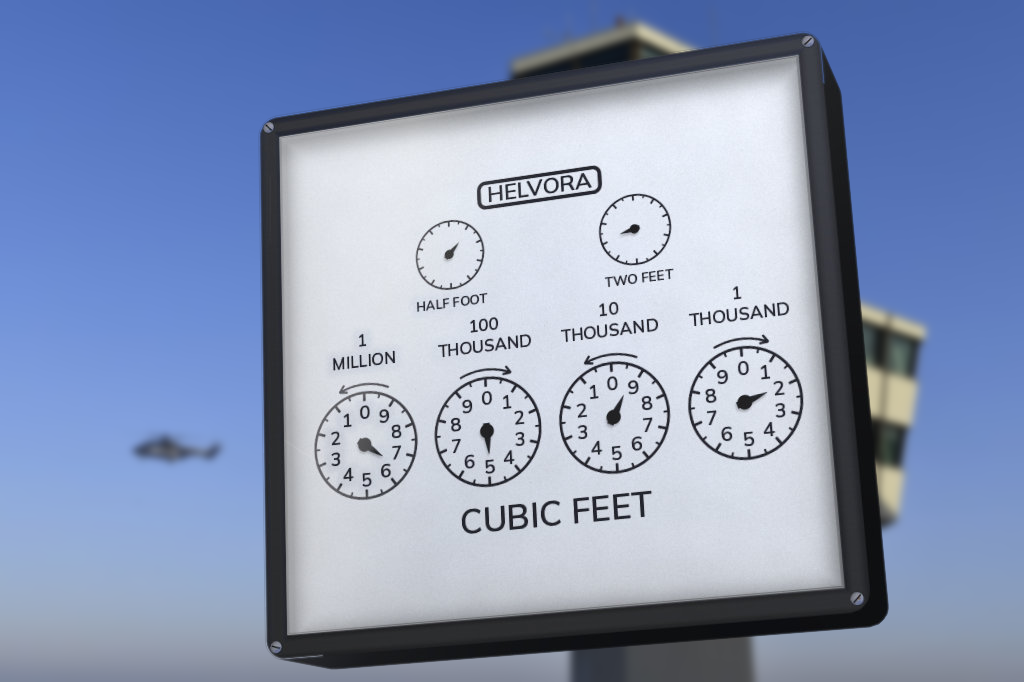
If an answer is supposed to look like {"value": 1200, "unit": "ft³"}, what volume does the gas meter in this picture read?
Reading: {"value": 649200, "unit": "ft³"}
